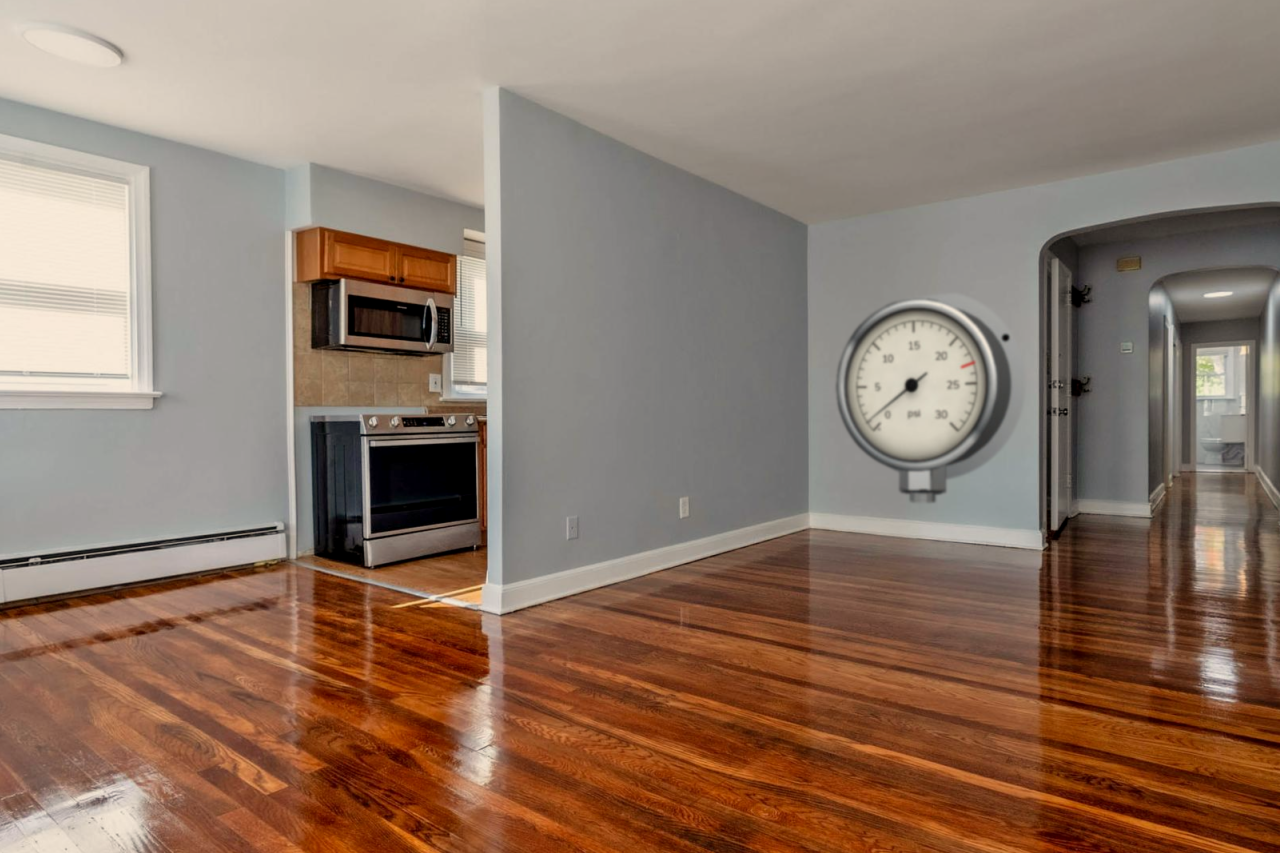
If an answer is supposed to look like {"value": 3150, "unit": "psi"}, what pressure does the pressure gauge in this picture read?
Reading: {"value": 1, "unit": "psi"}
